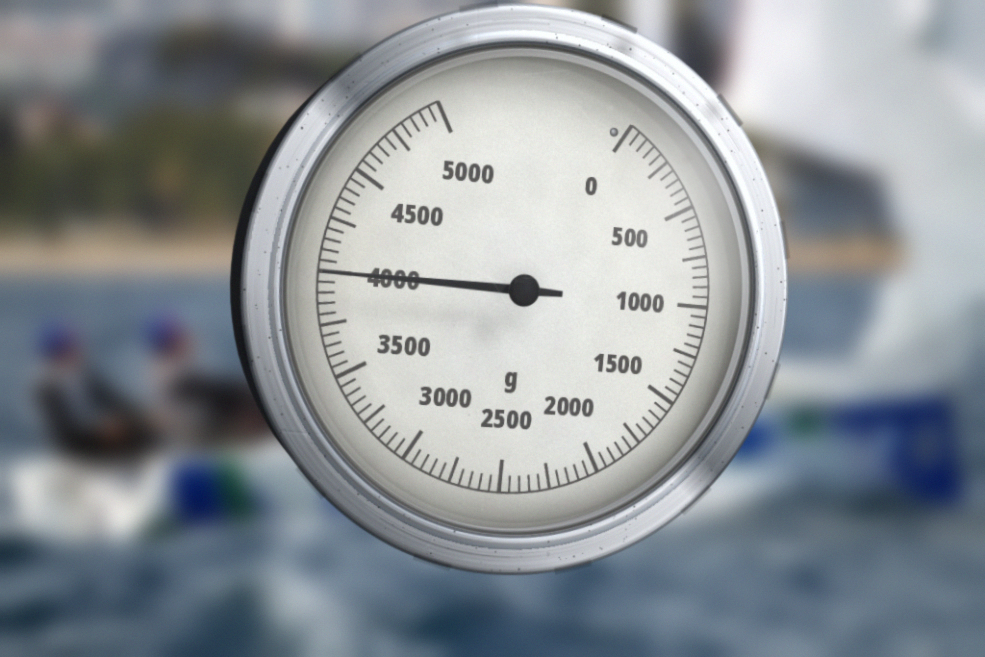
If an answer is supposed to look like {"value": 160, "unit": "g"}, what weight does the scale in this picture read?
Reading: {"value": 4000, "unit": "g"}
